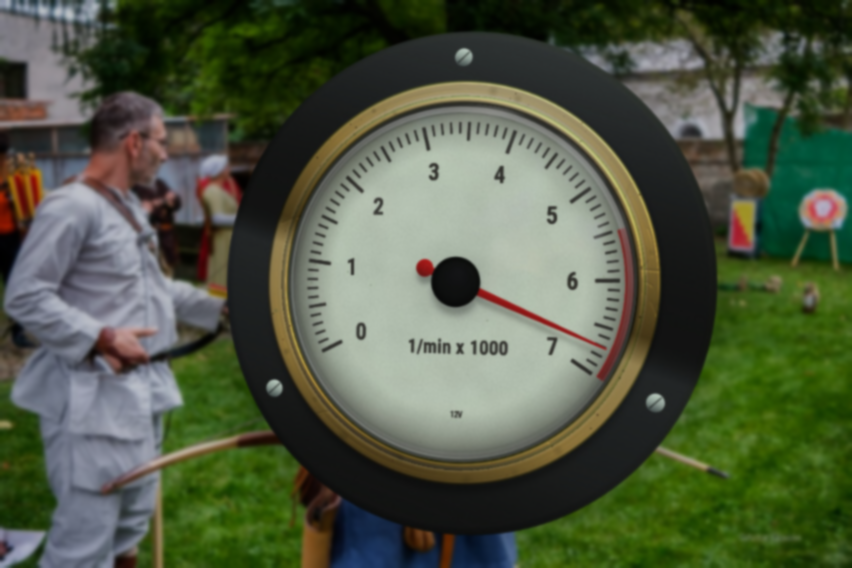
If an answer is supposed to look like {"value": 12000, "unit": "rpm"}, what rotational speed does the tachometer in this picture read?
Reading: {"value": 6700, "unit": "rpm"}
